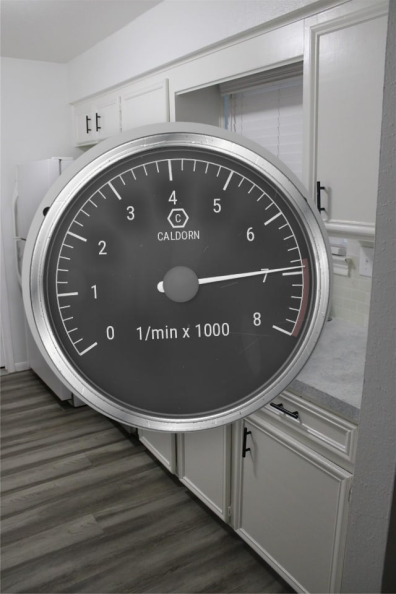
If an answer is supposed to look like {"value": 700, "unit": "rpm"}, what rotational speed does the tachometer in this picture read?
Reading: {"value": 6900, "unit": "rpm"}
